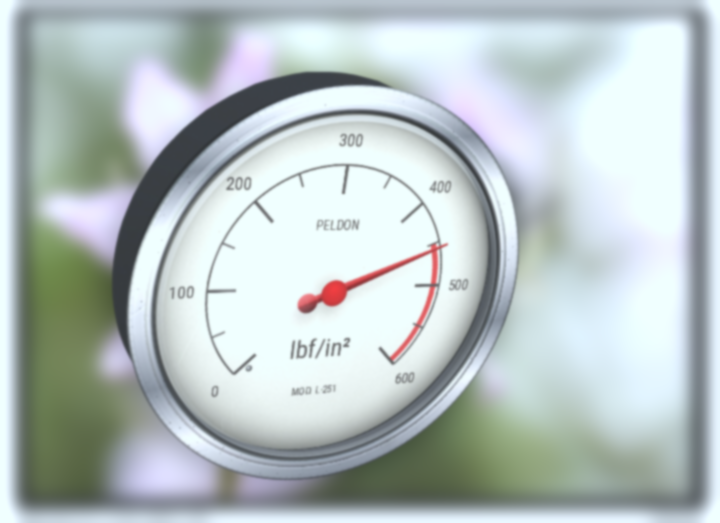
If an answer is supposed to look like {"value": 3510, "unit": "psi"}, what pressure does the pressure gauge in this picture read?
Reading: {"value": 450, "unit": "psi"}
